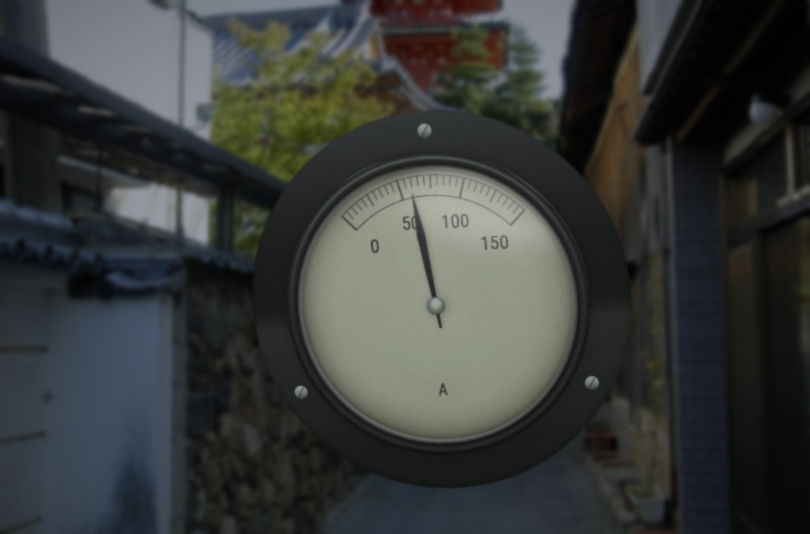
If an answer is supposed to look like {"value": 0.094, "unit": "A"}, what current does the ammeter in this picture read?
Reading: {"value": 60, "unit": "A"}
